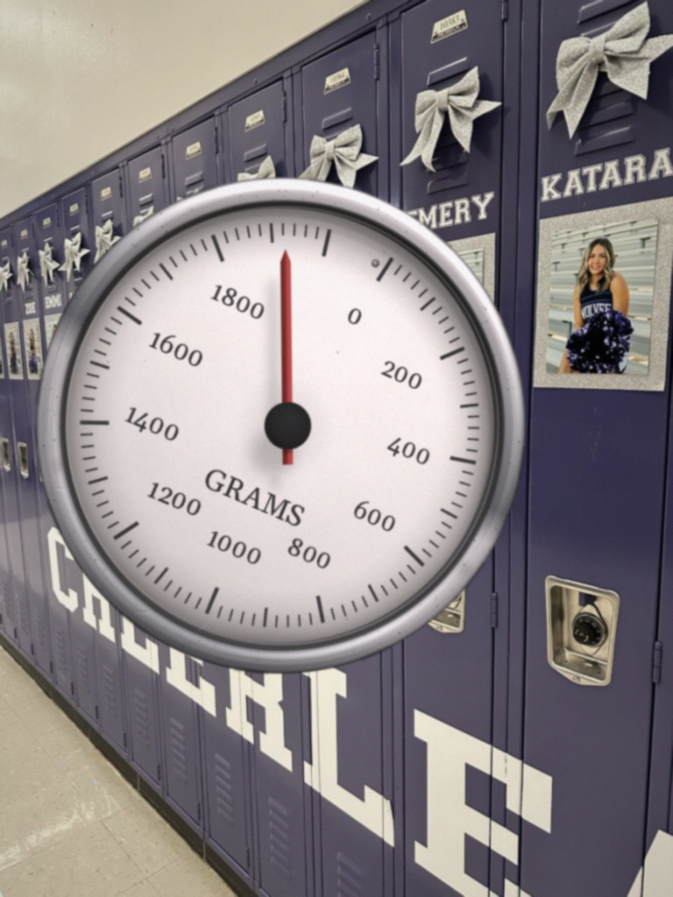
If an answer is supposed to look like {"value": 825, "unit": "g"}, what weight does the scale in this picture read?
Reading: {"value": 1920, "unit": "g"}
